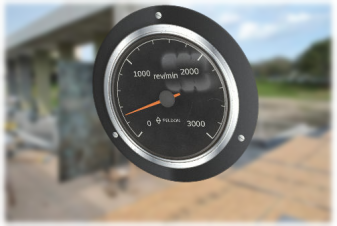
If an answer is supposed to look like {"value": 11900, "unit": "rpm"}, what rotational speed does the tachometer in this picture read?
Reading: {"value": 300, "unit": "rpm"}
